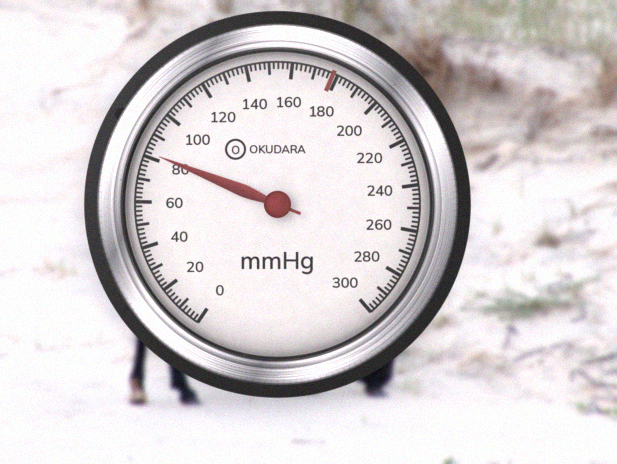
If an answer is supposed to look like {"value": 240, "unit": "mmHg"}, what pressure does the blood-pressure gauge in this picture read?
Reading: {"value": 82, "unit": "mmHg"}
